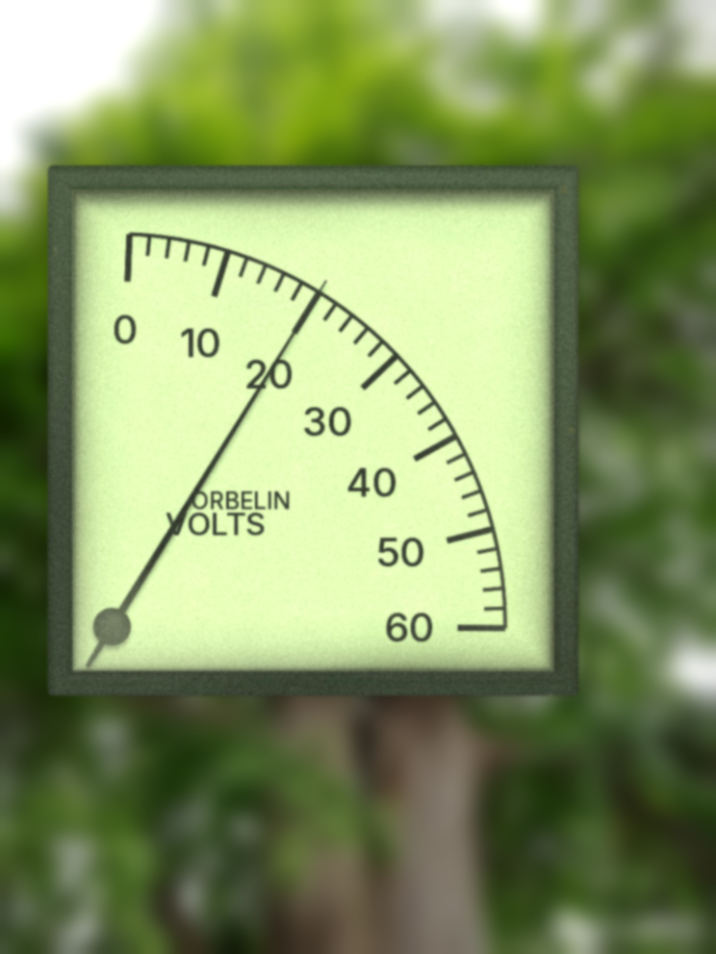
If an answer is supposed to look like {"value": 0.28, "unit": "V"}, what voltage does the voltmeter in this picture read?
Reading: {"value": 20, "unit": "V"}
